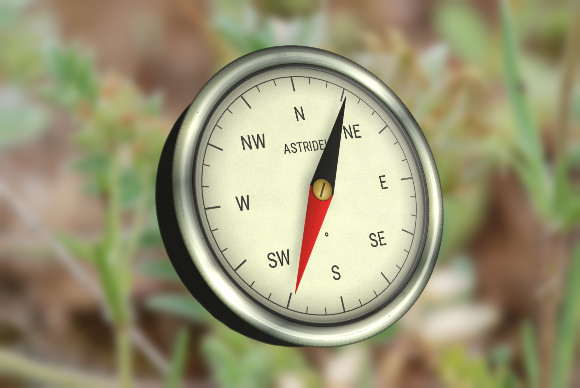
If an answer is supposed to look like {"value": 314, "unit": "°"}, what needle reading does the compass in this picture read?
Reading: {"value": 210, "unit": "°"}
